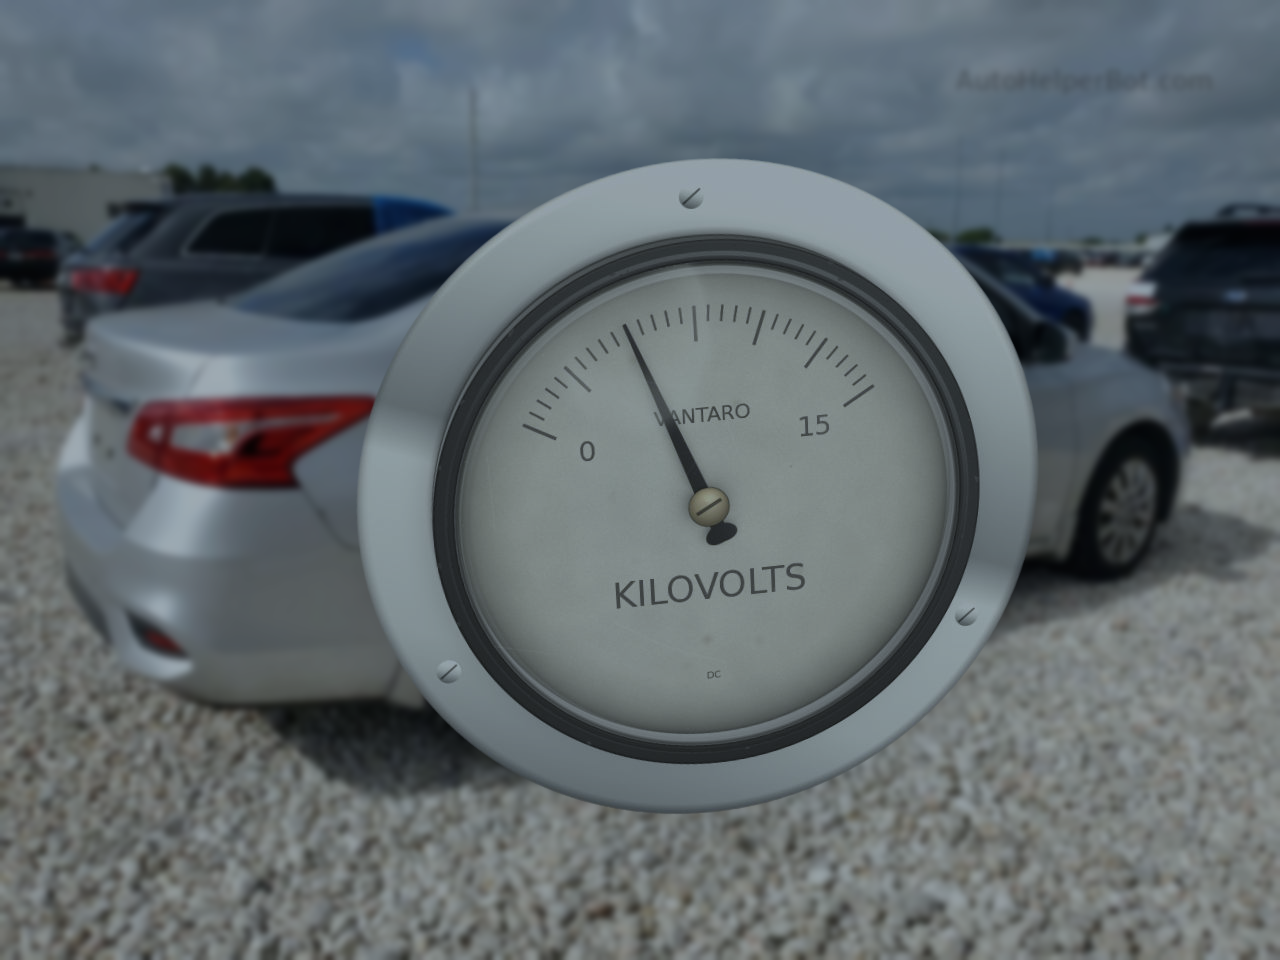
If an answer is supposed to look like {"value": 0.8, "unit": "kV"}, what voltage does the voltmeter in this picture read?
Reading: {"value": 5, "unit": "kV"}
